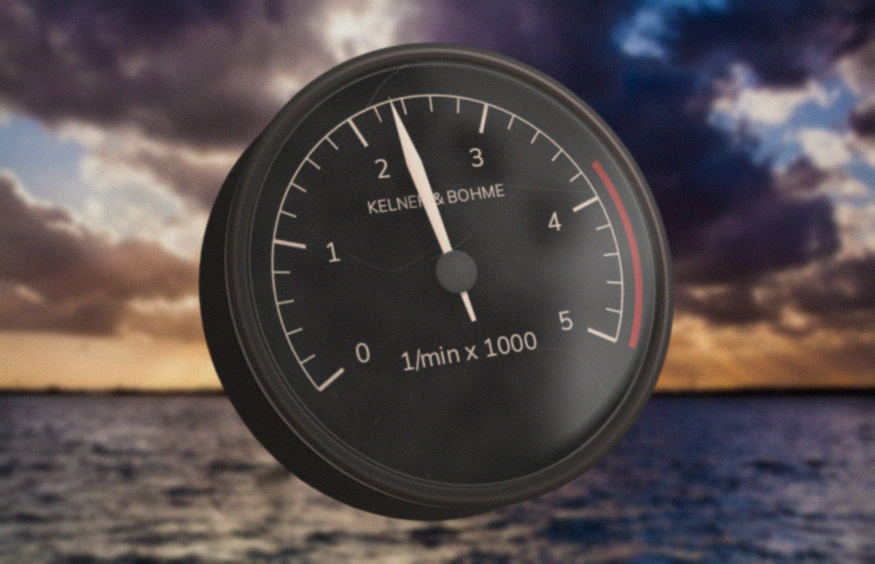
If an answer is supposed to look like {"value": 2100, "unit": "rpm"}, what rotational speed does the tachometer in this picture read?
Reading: {"value": 2300, "unit": "rpm"}
